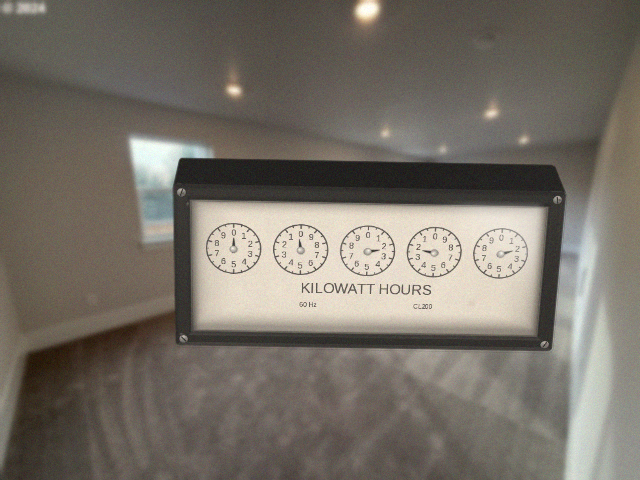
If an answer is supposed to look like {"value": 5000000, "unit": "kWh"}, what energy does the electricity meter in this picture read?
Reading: {"value": 222, "unit": "kWh"}
